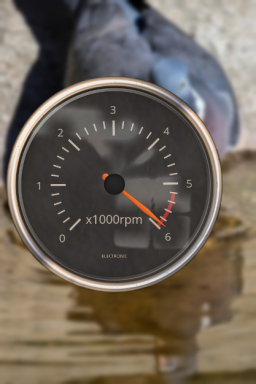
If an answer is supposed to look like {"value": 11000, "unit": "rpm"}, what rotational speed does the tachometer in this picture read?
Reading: {"value": 5900, "unit": "rpm"}
